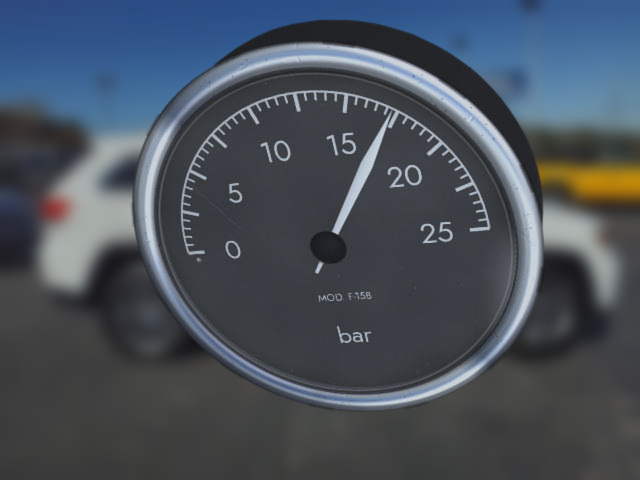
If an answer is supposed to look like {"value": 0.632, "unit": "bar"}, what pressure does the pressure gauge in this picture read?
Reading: {"value": 17.25, "unit": "bar"}
